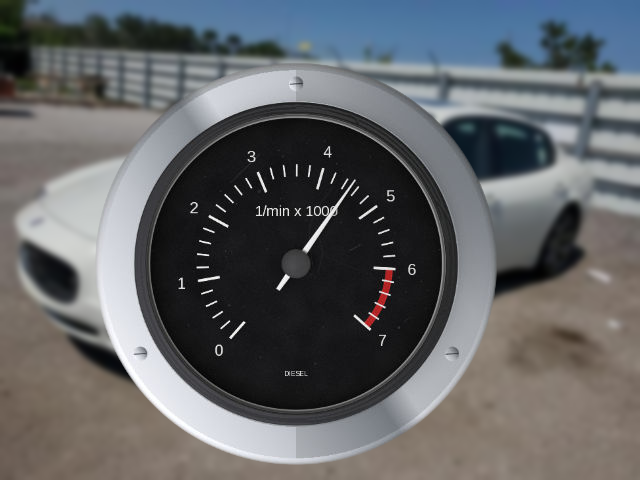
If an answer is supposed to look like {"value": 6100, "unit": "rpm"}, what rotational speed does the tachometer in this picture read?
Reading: {"value": 4500, "unit": "rpm"}
